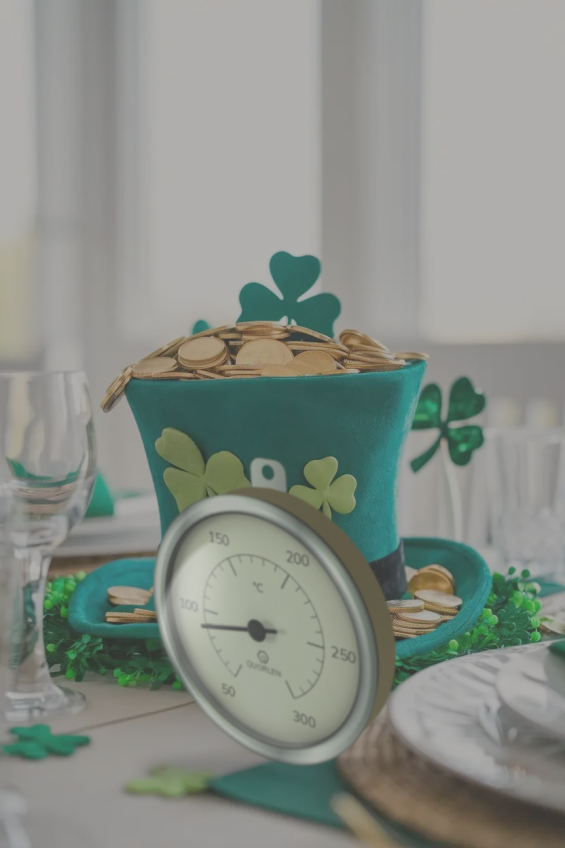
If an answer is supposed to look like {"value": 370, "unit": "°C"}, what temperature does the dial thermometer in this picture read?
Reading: {"value": 90, "unit": "°C"}
